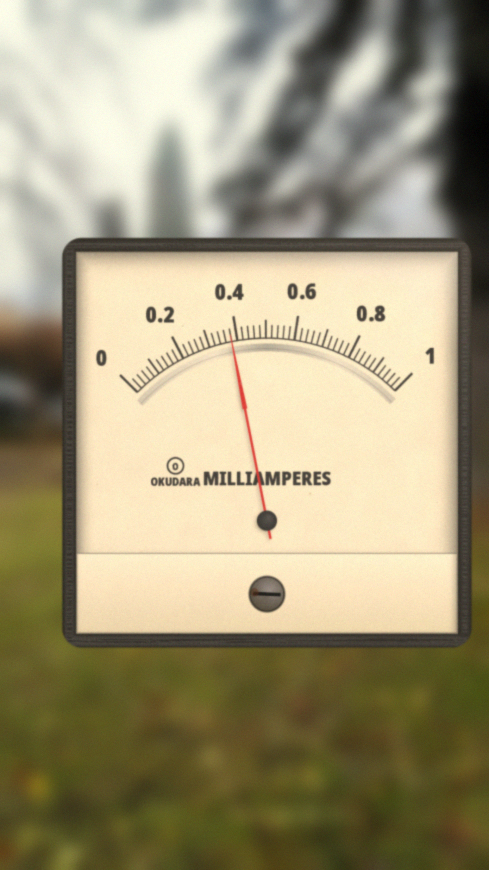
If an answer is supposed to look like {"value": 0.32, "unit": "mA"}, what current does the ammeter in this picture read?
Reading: {"value": 0.38, "unit": "mA"}
